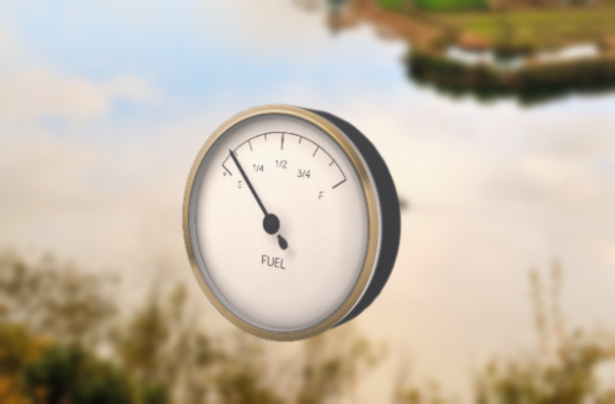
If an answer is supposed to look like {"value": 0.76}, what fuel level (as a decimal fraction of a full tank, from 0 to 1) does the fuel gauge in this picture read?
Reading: {"value": 0.125}
